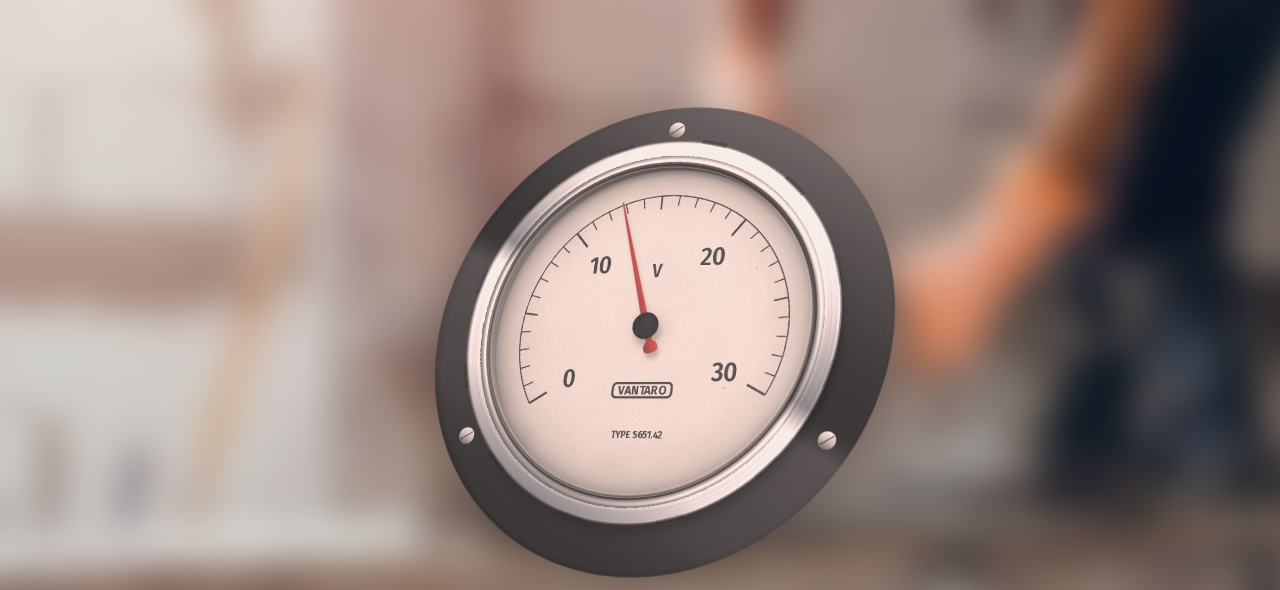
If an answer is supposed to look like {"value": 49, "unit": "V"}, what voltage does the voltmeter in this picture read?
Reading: {"value": 13, "unit": "V"}
